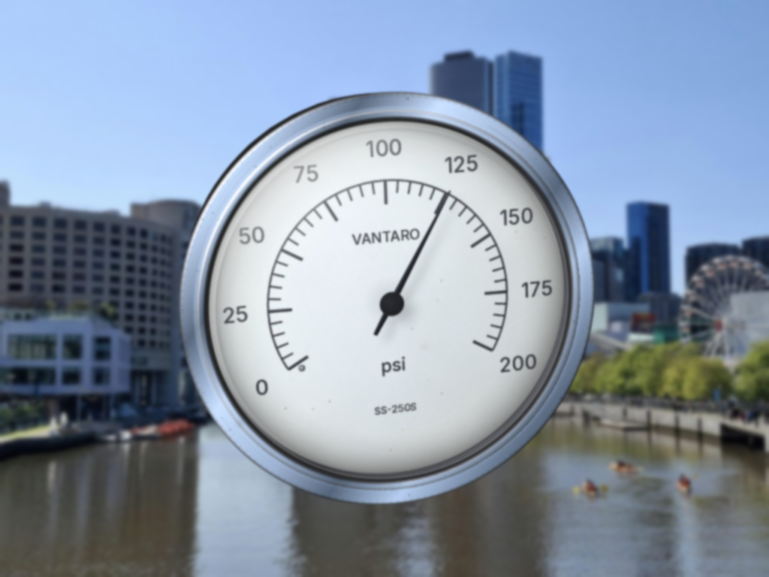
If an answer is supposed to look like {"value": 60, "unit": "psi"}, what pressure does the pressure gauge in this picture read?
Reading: {"value": 125, "unit": "psi"}
